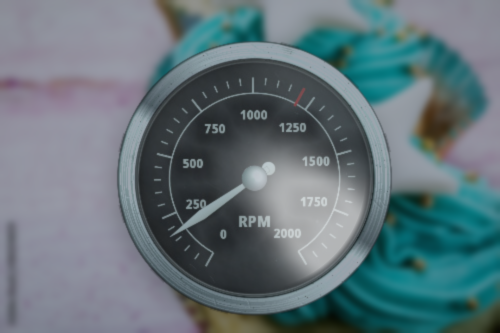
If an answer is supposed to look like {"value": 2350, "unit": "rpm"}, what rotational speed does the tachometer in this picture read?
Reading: {"value": 175, "unit": "rpm"}
